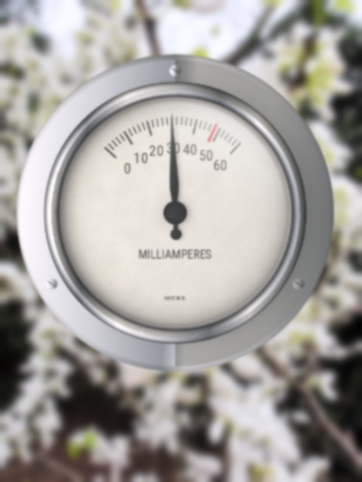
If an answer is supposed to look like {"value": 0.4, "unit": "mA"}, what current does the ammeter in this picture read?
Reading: {"value": 30, "unit": "mA"}
